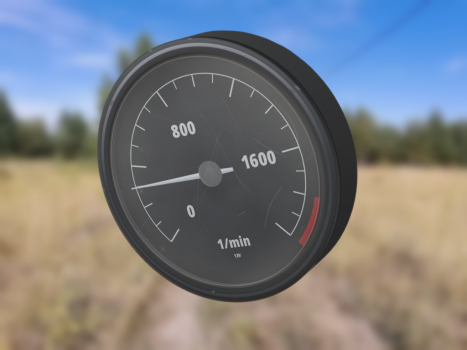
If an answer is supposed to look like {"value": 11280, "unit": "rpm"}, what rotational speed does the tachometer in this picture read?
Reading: {"value": 300, "unit": "rpm"}
